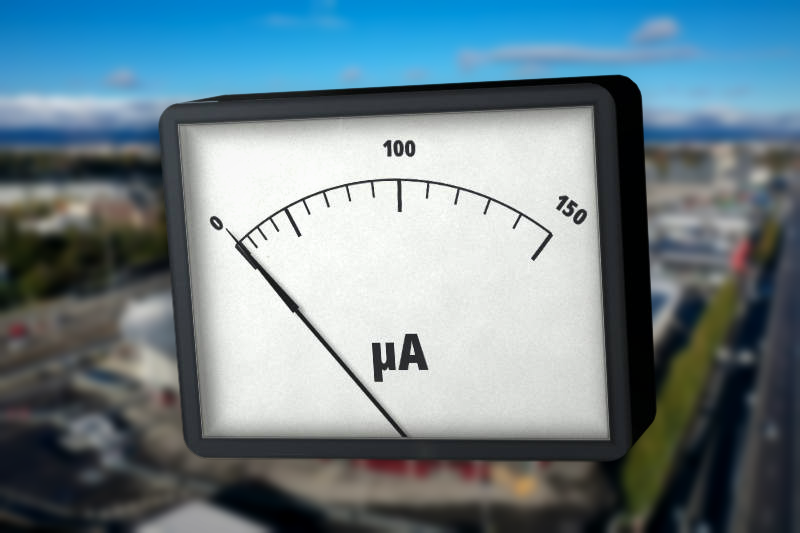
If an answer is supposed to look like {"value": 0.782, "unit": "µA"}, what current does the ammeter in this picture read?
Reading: {"value": 10, "unit": "µA"}
